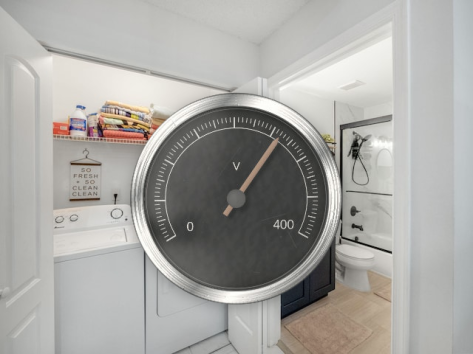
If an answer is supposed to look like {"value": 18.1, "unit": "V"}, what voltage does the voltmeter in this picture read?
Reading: {"value": 260, "unit": "V"}
